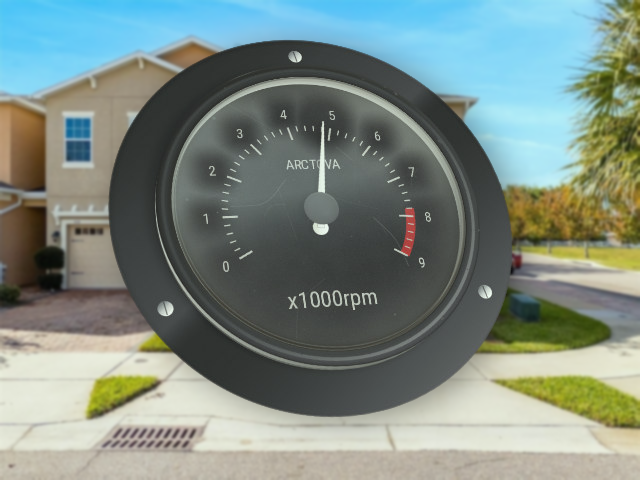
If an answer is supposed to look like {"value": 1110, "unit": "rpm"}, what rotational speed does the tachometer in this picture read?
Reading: {"value": 4800, "unit": "rpm"}
